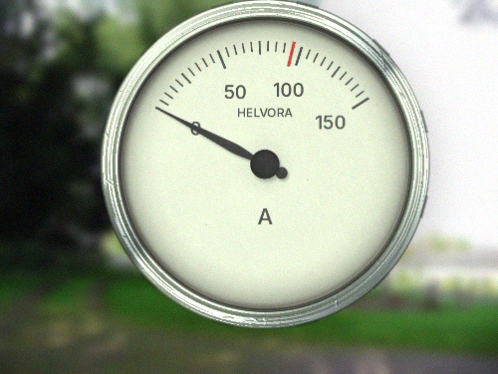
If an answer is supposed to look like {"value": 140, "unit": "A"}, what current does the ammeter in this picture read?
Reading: {"value": 0, "unit": "A"}
